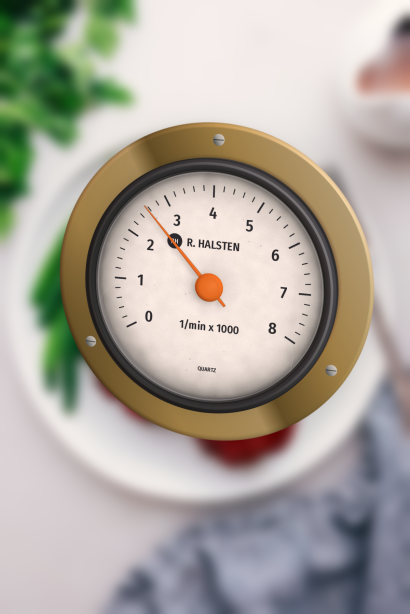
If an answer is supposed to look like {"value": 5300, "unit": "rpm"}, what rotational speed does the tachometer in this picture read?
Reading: {"value": 2600, "unit": "rpm"}
